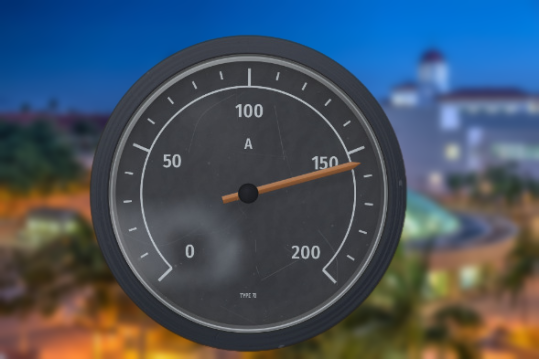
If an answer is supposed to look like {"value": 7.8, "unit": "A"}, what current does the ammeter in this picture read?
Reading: {"value": 155, "unit": "A"}
